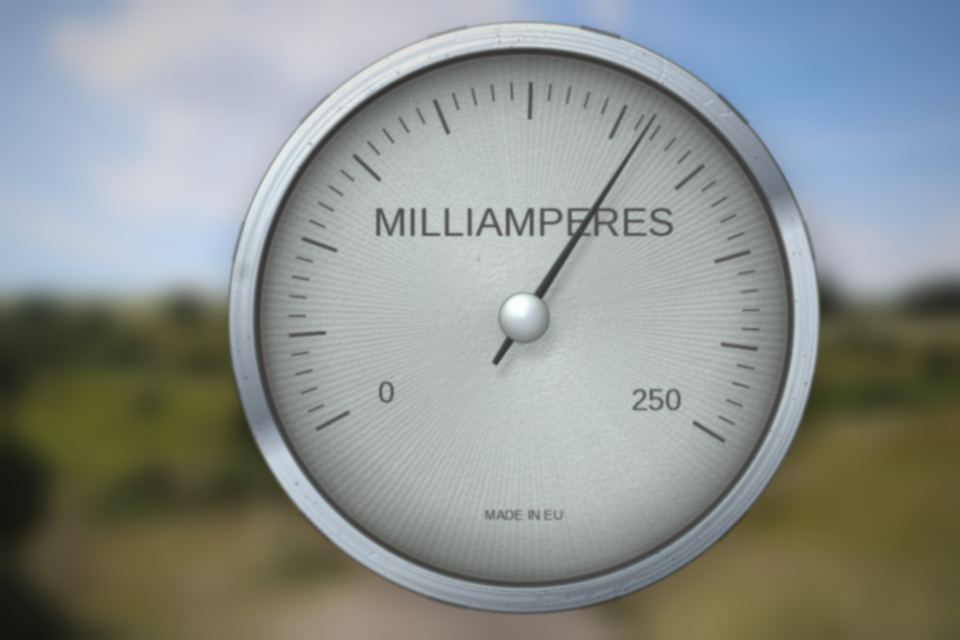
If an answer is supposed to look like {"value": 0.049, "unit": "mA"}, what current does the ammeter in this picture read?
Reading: {"value": 157.5, "unit": "mA"}
